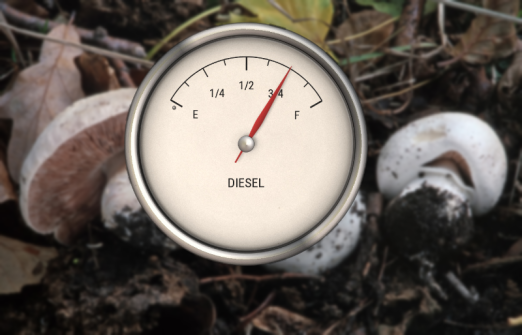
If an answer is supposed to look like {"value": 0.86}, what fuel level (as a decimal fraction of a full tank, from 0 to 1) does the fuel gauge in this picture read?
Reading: {"value": 0.75}
